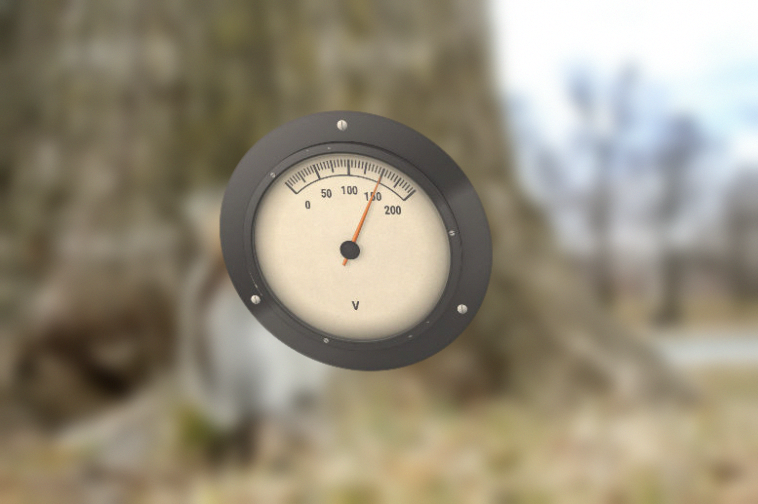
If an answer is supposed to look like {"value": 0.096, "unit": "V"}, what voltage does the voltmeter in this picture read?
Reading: {"value": 150, "unit": "V"}
